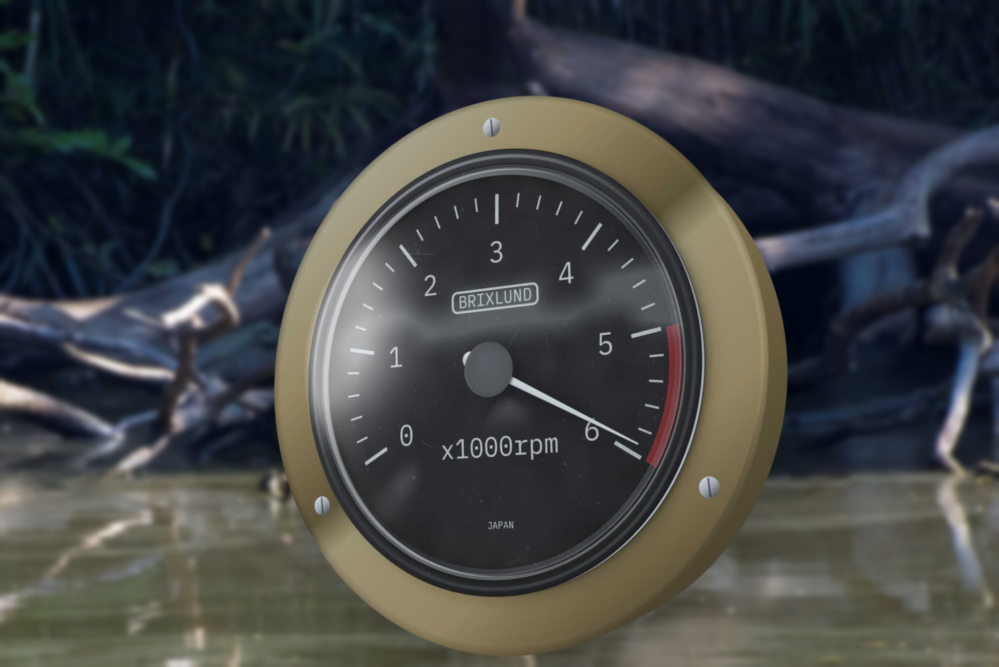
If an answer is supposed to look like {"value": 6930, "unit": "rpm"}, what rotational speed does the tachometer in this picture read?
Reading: {"value": 5900, "unit": "rpm"}
